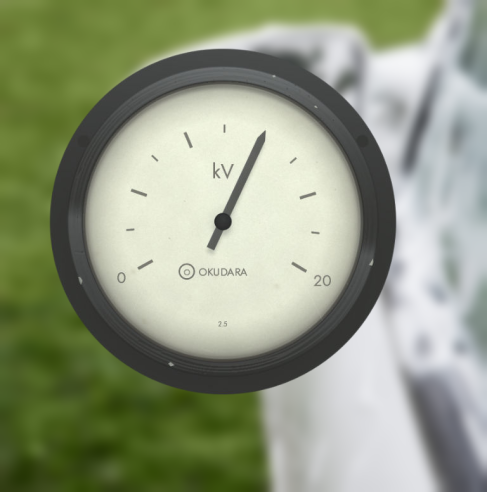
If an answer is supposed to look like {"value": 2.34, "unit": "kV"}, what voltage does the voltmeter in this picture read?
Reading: {"value": 12, "unit": "kV"}
